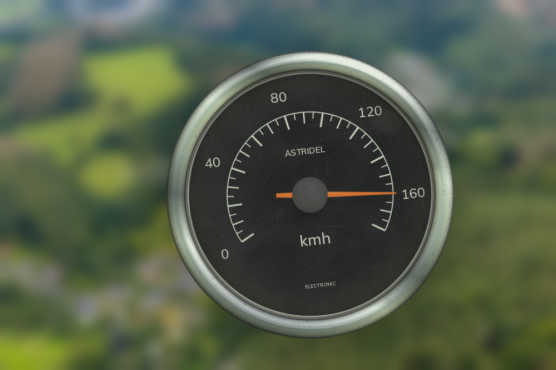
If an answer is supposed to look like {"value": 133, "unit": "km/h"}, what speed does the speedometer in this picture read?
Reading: {"value": 160, "unit": "km/h"}
